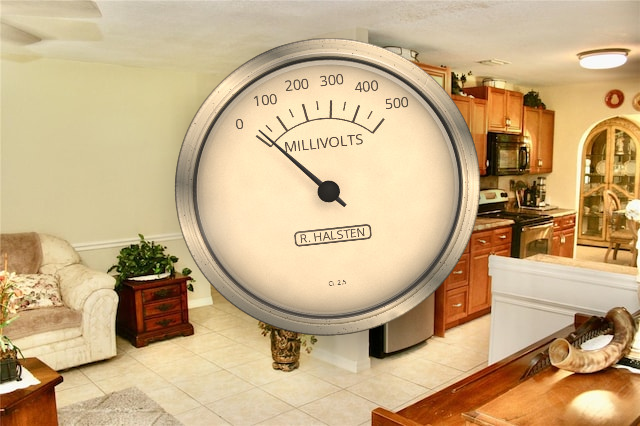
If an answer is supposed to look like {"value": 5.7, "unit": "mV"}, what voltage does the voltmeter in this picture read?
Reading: {"value": 25, "unit": "mV"}
